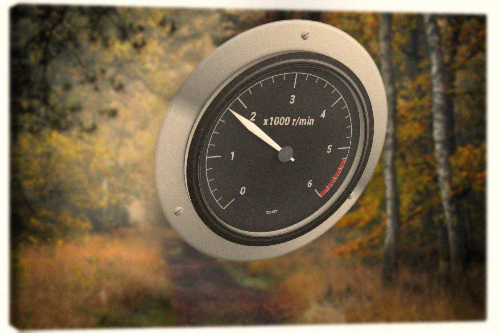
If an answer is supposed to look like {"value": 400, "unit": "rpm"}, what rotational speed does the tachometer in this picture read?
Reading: {"value": 1800, "unit": "rpm"}
